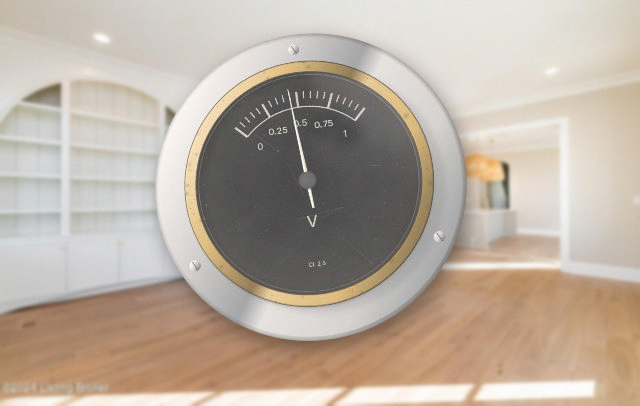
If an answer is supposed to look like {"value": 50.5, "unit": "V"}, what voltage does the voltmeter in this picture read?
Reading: {"value": 0.45, "unit": "V"}
